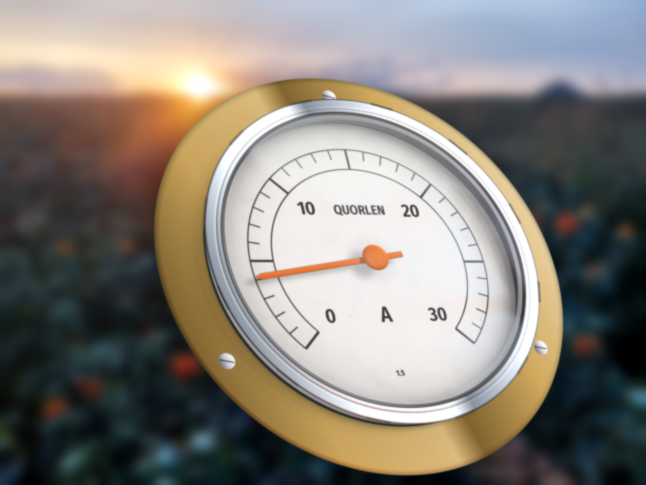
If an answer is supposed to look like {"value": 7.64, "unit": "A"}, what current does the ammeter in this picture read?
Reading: {"value": 4, "unit": "A"}
